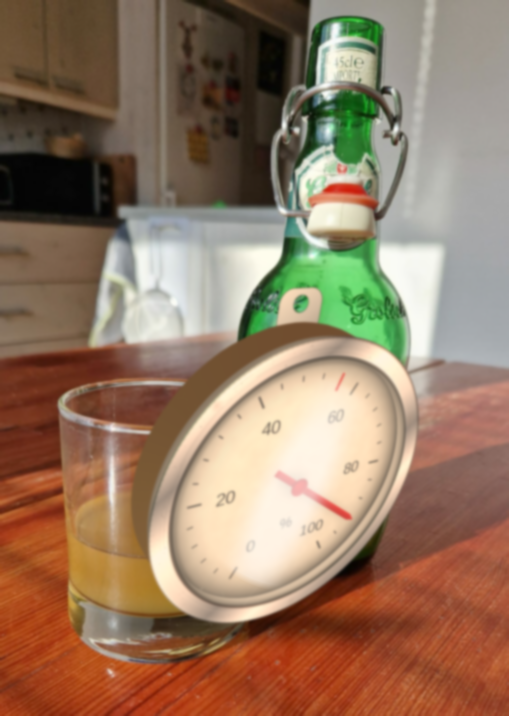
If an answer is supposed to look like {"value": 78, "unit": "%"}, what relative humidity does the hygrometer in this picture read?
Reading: {"value": 92, "unit": "%"}
